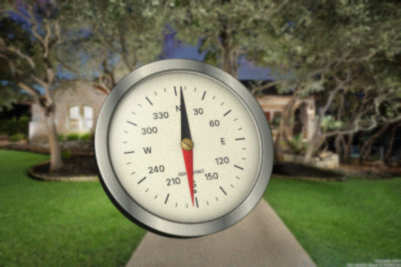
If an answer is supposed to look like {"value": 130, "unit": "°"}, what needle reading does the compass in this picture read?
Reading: {"value": 185, "unit": "°"}
